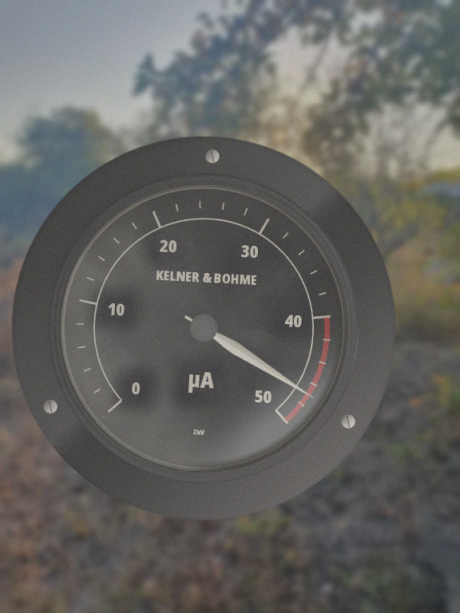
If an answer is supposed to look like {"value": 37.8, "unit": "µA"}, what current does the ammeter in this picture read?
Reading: {"value": 47, "unit": "µA"}
